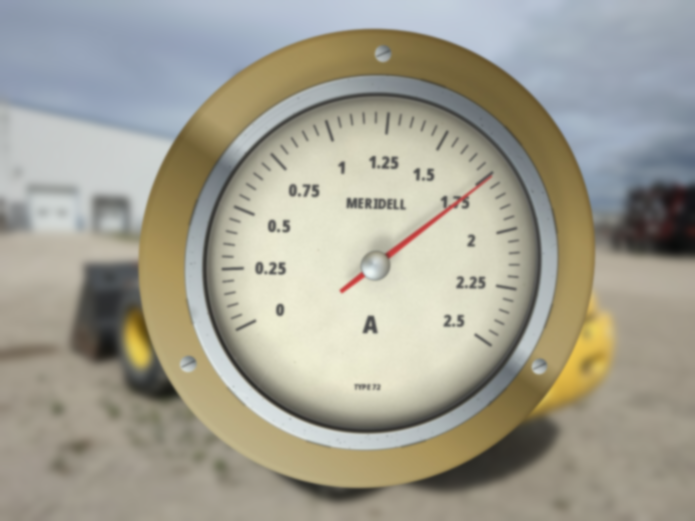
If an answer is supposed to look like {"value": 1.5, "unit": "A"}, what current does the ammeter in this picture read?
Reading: {"value": 1.75, "unit": "A"}
